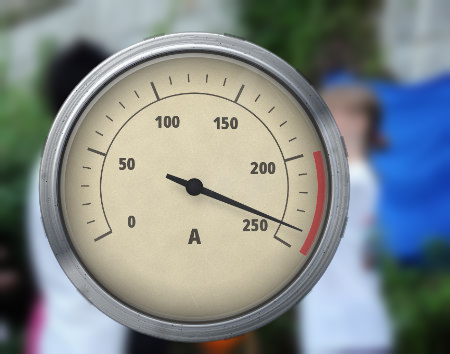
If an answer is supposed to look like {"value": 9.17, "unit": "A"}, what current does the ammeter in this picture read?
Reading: {"value": 240, "unit": "A"}
